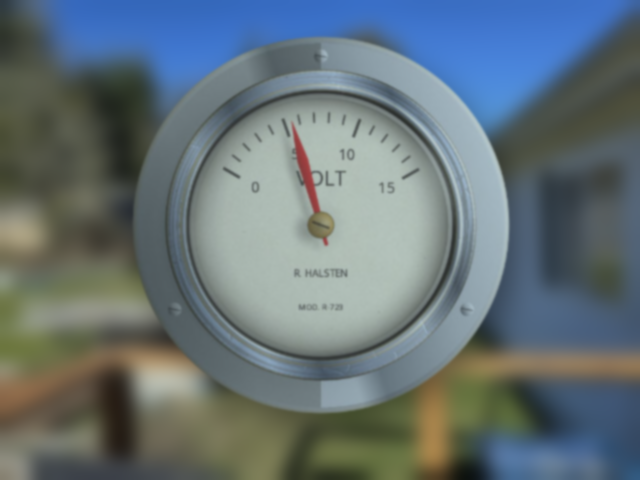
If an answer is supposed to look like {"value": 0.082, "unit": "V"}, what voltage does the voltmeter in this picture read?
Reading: {"value": 5.5, "unit": "V"}
